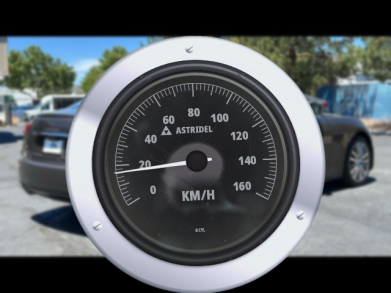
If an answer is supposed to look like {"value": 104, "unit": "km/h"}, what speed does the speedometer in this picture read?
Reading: {"value": 16, "unit": "km/h"}
